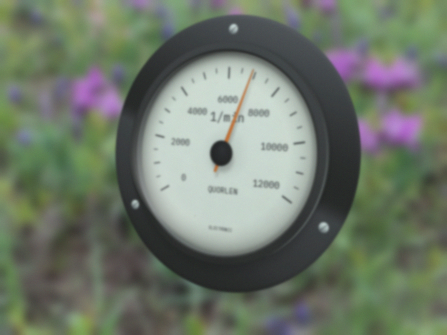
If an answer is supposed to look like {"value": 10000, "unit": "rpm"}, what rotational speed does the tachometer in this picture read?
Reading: {"value": 7000, "unit": "rpm"}
